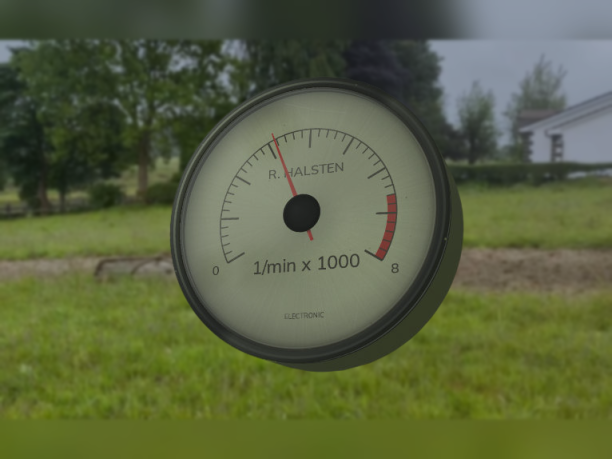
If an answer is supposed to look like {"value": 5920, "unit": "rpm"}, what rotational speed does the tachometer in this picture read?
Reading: {"value": 3200, "unit": "rpm"}
